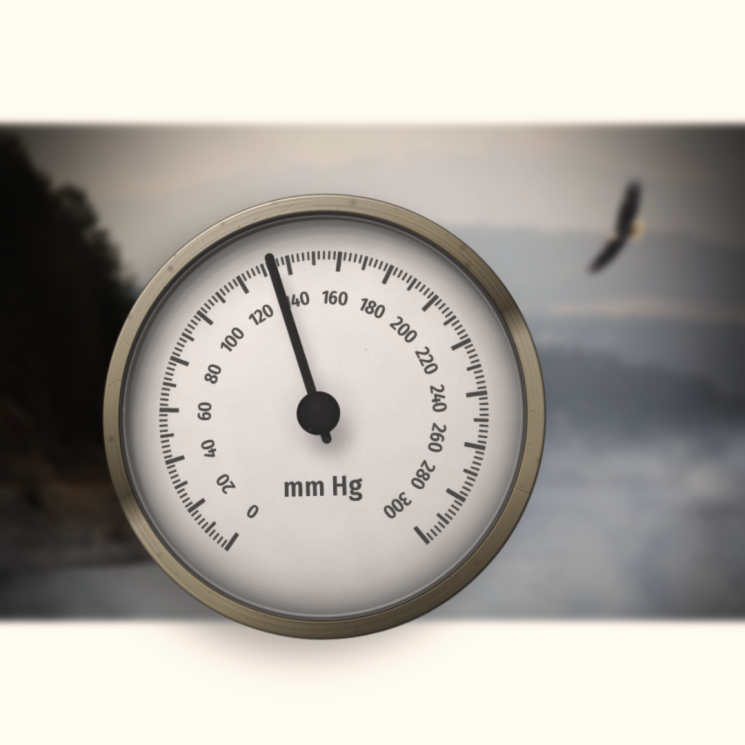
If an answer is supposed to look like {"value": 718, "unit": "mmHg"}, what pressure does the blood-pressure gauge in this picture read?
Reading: {"value": 134, "unit": "mmHg"}
